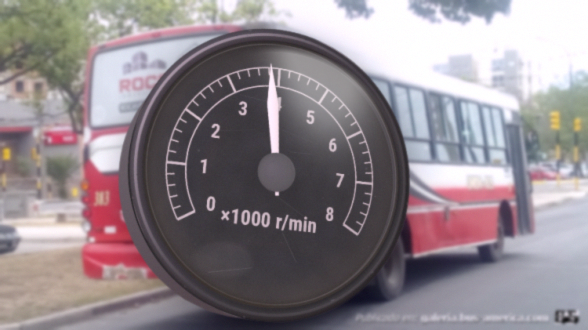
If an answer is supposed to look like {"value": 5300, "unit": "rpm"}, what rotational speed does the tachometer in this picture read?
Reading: {"value": 3800, "unit": "rpm"}
